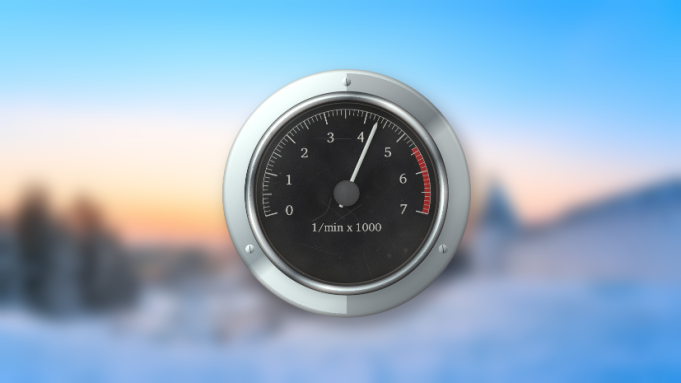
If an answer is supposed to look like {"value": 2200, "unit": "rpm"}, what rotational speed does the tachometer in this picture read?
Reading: {"value": 4300, "unit": "rpm"}
